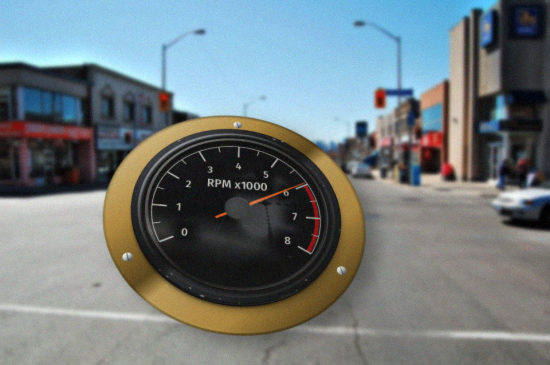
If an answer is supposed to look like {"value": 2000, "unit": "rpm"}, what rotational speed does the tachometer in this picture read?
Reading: {"value": 6000, "unit": "rpm"}
